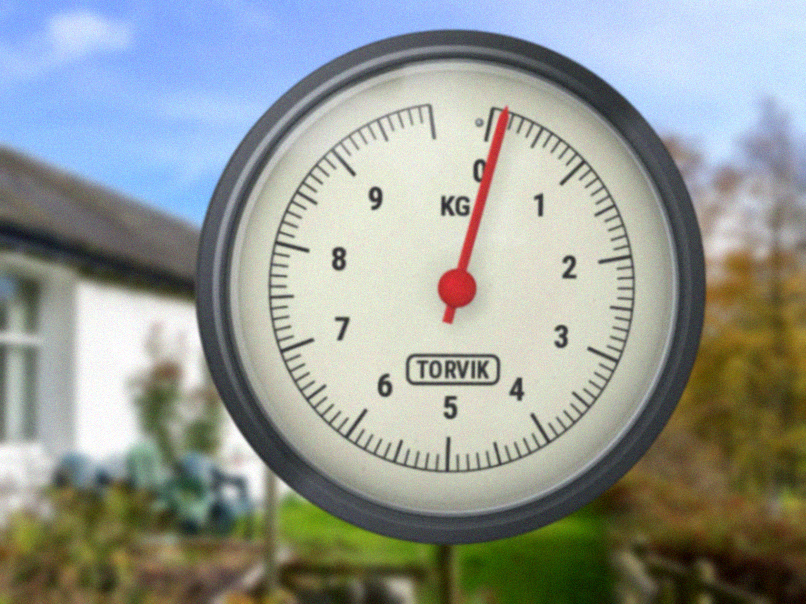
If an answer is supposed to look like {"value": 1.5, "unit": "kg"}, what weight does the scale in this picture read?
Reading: {"value": 0.1, "unit": "kg"}
